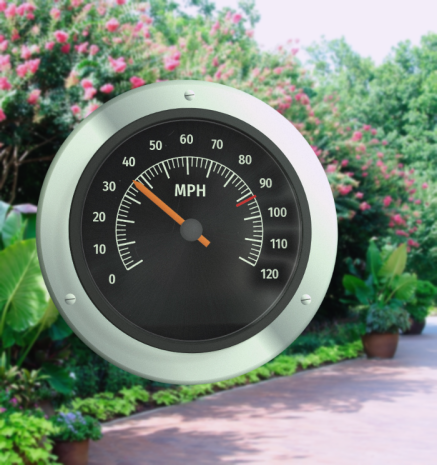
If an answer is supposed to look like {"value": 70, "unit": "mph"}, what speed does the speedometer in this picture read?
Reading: {"value": 36, "unit": "mph"}
